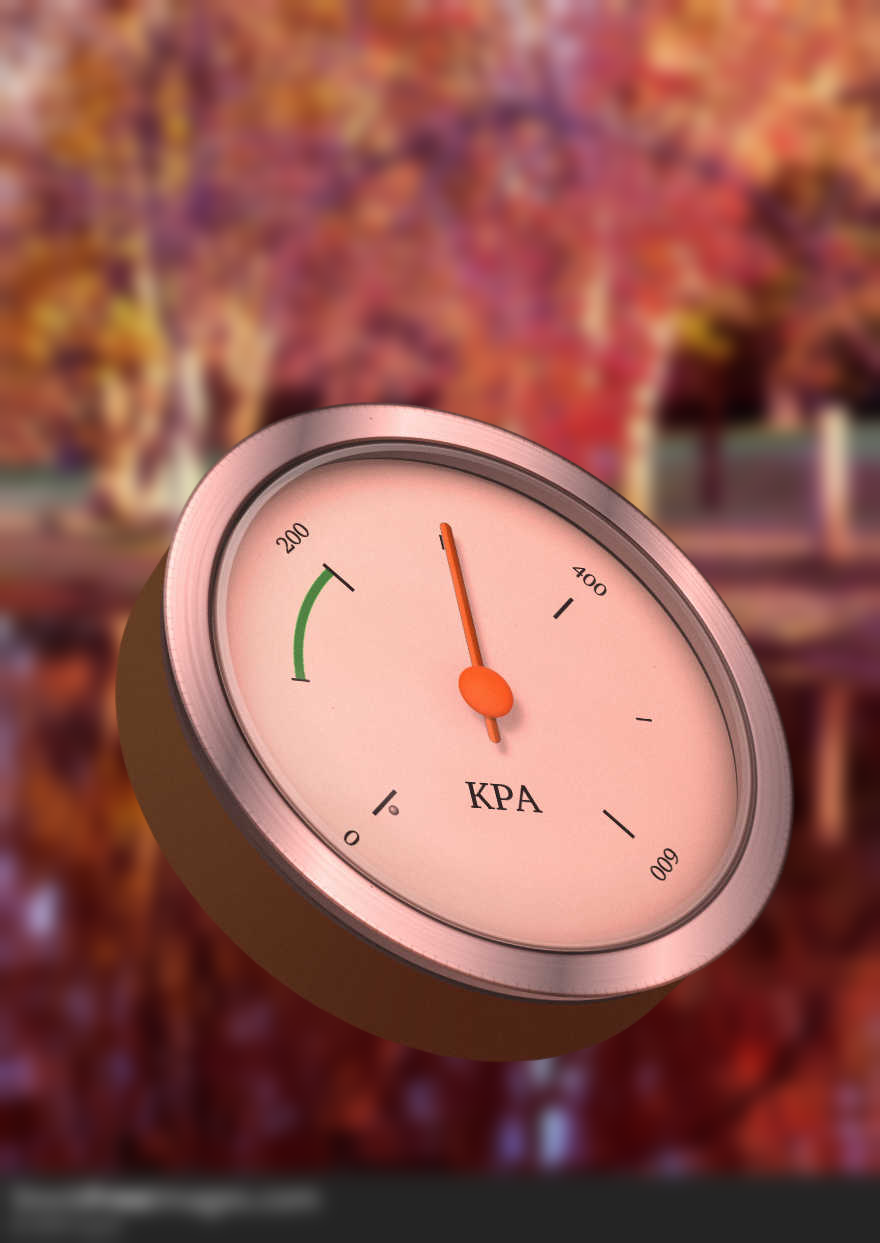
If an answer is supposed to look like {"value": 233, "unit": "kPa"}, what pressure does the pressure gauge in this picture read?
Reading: {"value": 300, "unit": "kPa"}
